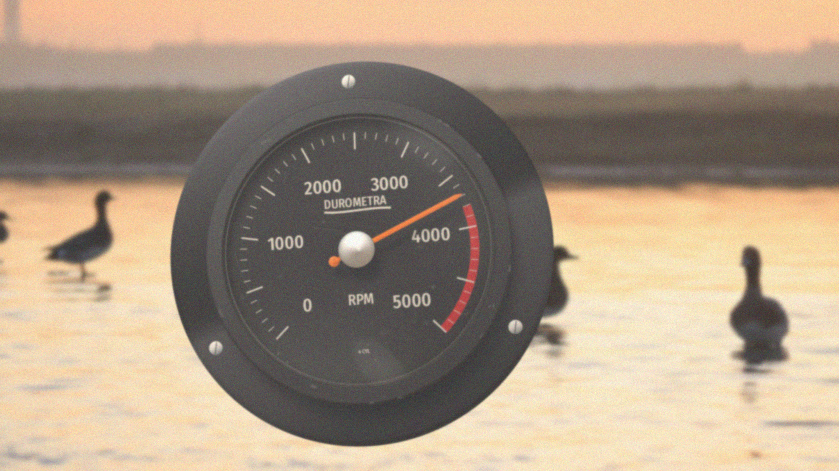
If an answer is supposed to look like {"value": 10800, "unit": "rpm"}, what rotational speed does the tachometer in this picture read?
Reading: {"value": 3700, "unit": "rpm"}
